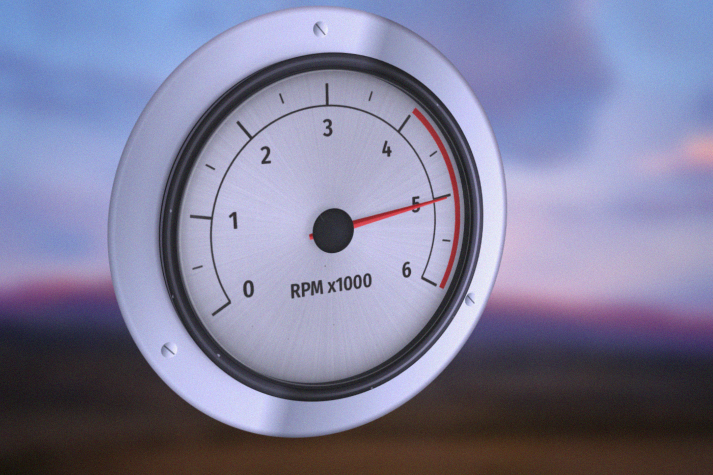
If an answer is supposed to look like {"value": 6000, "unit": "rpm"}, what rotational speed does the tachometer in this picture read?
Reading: {"value": 5000, "unit": "rpm"}
